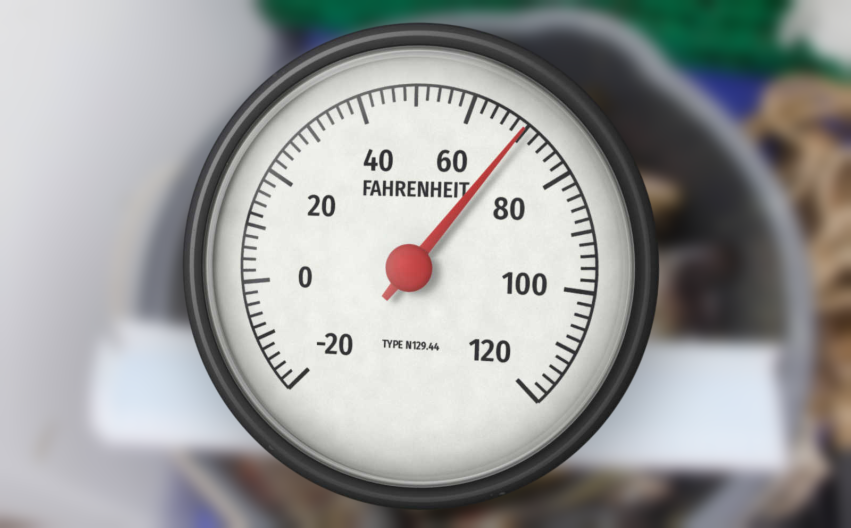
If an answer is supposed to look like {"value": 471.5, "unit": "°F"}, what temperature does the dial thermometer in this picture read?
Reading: {"value": 70, "unit": "°F"}
